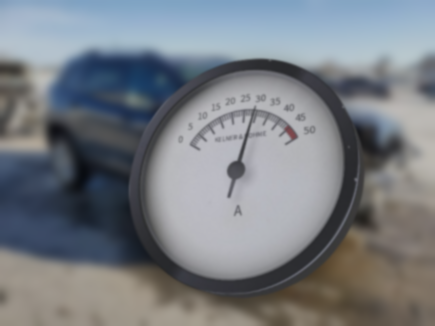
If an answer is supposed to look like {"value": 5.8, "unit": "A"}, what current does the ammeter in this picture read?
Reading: {"value": 30, "unit": "A"}
